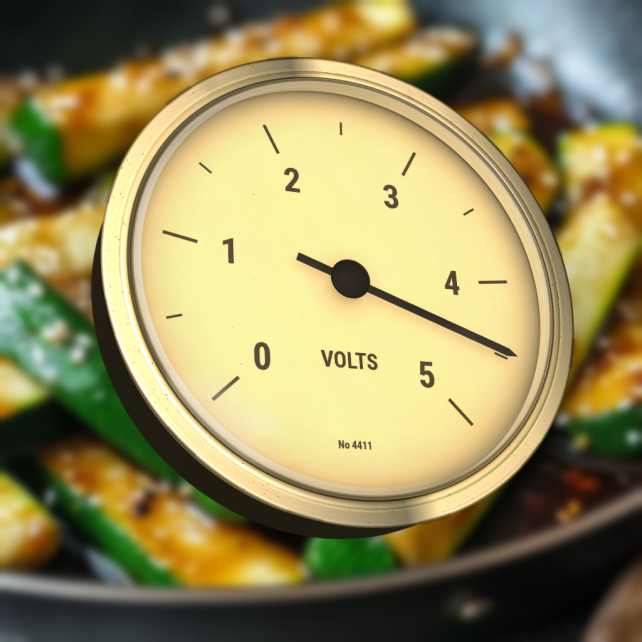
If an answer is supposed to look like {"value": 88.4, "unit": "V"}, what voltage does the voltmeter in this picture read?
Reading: {"value": 4.5, "unit": "V"}
